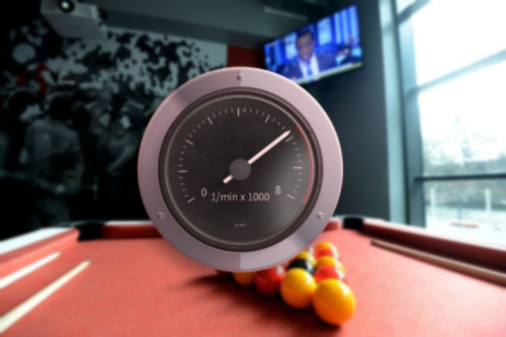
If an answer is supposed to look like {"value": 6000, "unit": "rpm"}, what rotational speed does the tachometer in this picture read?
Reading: {"value": 5800, "unit": "rpm"}
